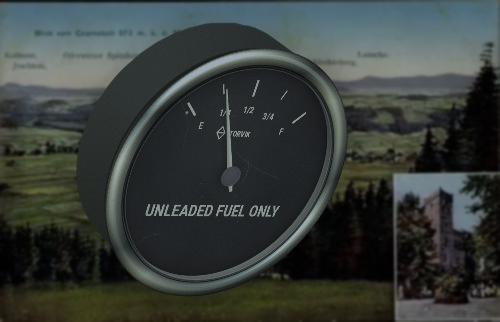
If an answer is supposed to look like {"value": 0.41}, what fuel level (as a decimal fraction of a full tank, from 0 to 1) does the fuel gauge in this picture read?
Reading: {"value": 0.25}
